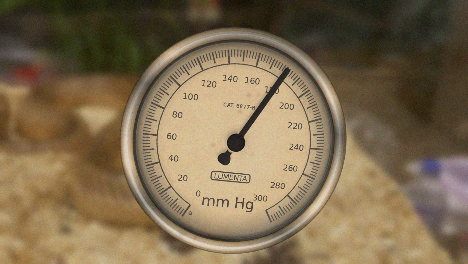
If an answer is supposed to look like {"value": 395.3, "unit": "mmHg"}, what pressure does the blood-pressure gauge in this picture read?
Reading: {"value": 180, "unit": "mmHg"}
